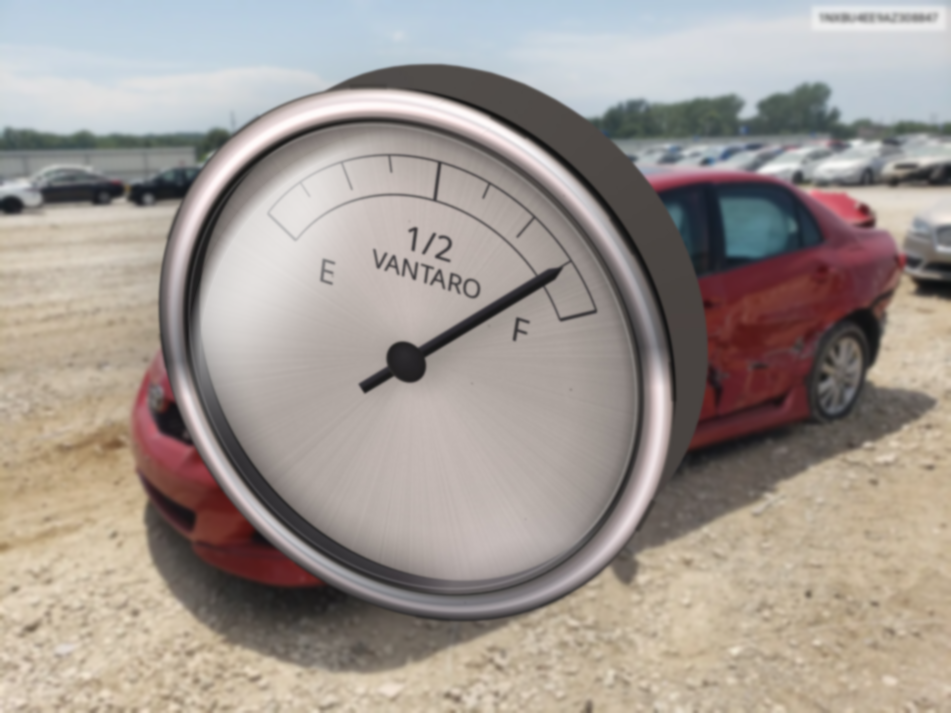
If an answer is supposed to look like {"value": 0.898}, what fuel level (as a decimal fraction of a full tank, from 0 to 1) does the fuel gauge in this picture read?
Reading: {"value": 0.875}
